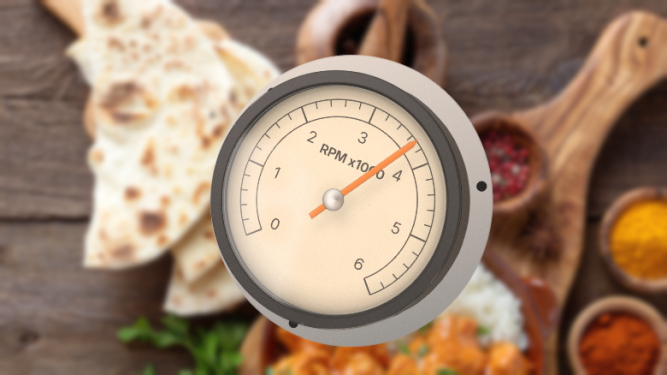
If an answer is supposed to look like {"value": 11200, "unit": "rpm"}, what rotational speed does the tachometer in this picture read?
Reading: {"value": 3700, "unit": "rpm"}
